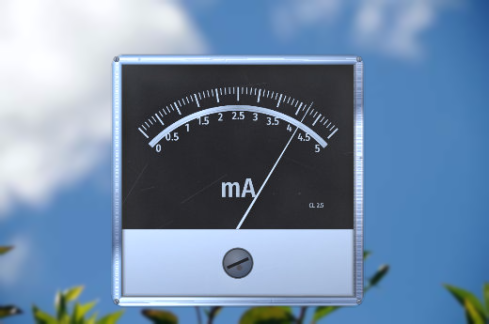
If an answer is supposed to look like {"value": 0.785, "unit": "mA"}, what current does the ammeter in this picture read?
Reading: {"value": 4.2, "unit": "mA"}
